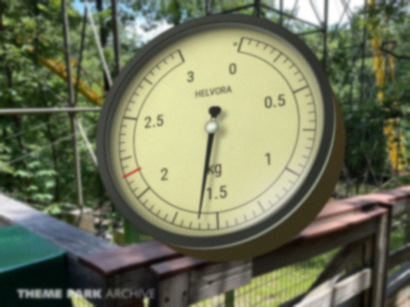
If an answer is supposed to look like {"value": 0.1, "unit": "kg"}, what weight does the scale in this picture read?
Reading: {"value": 1.6, "unit": "kg"}
